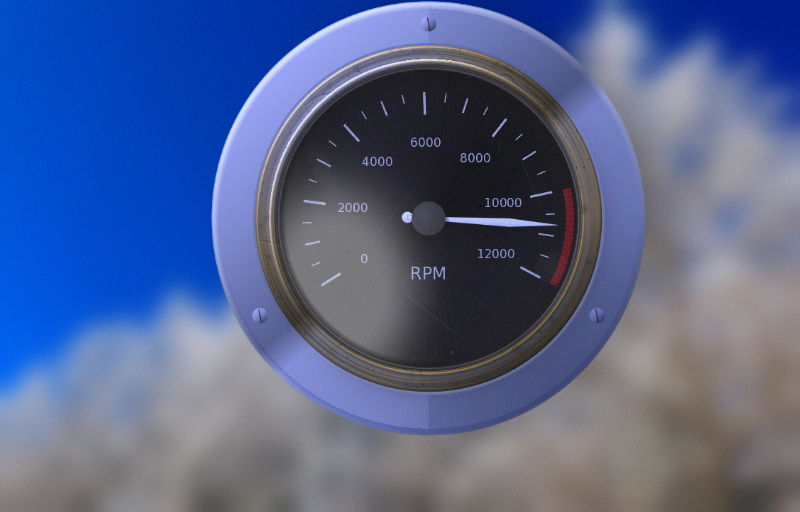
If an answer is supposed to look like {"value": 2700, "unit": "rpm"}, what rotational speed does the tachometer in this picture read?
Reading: {"value": 10750, "unit": "rpm"}
